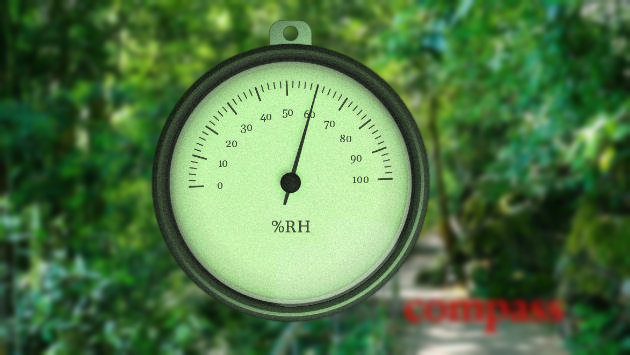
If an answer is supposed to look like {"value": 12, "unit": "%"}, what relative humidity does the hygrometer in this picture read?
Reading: {"value": 60, "unit": "%"}
